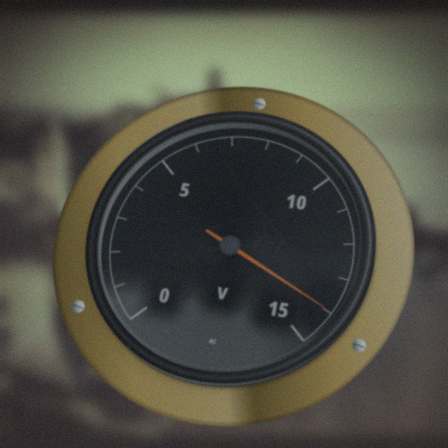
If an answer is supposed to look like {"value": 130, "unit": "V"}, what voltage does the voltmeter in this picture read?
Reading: {"value": 14, "unit": "V"}
